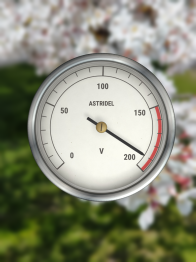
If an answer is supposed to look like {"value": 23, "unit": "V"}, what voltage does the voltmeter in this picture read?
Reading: {"value": 190, "unit": "V"}
